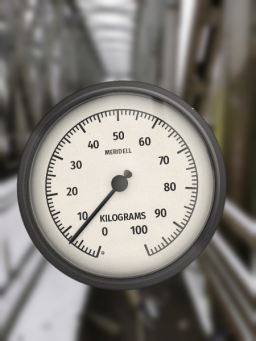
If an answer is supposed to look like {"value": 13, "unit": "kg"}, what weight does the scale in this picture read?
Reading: {"value": 7, "unit": "kg"}
